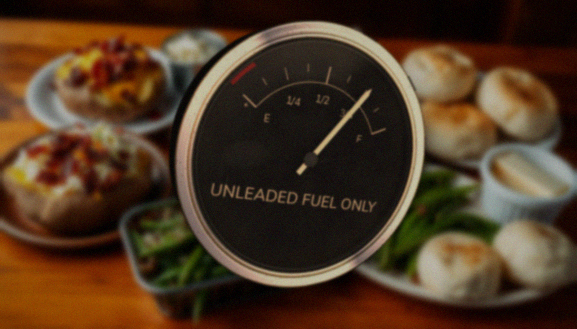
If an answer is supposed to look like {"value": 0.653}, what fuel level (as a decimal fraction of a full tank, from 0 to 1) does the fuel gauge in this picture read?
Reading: {"value": 0.75}
